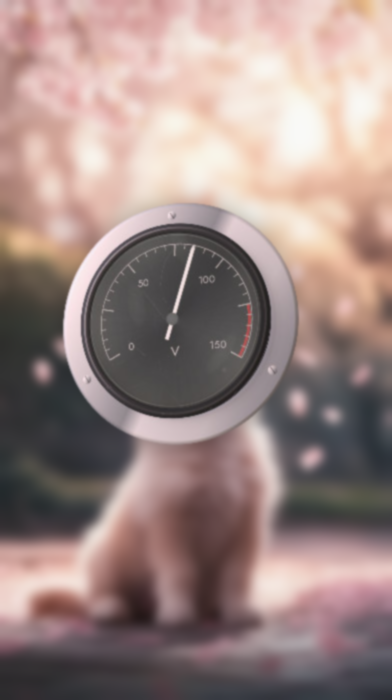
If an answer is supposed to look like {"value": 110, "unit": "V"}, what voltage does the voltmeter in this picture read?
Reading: {"value": 85, "unit": "V"}
